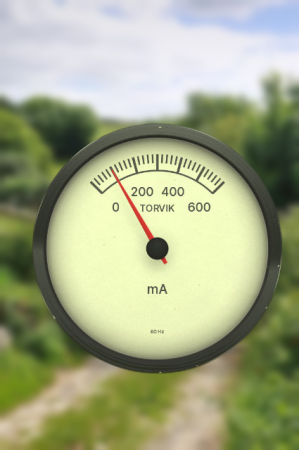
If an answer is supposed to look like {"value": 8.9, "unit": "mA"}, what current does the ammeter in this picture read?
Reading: {"value": 100, "unit": "mA"}
